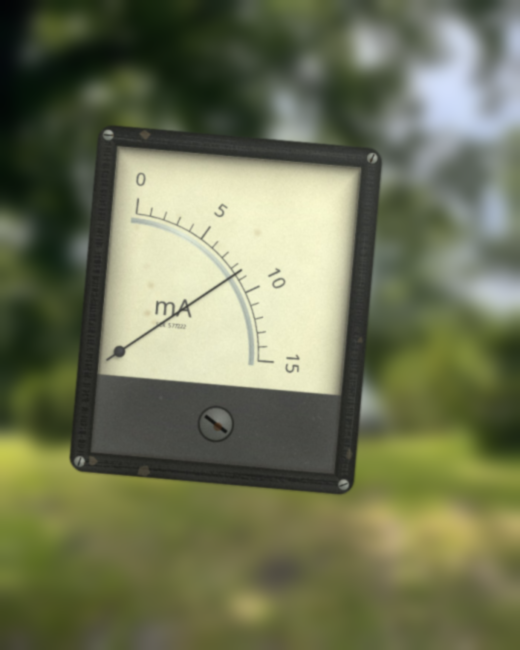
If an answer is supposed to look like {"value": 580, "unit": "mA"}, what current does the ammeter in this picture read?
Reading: {"value": 8.5, "unit": "mA"}
